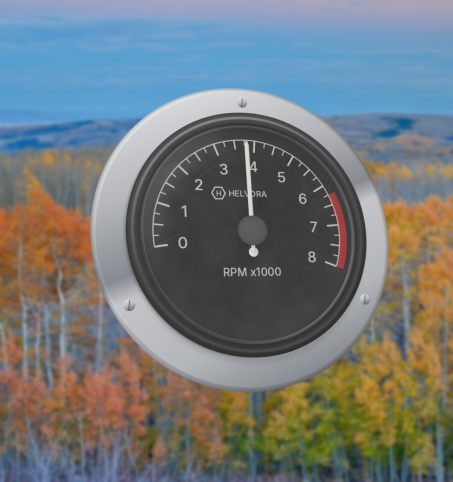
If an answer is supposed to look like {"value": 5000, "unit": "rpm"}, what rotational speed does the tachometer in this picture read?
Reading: {"value": 3750, "unit": "rpm"}
